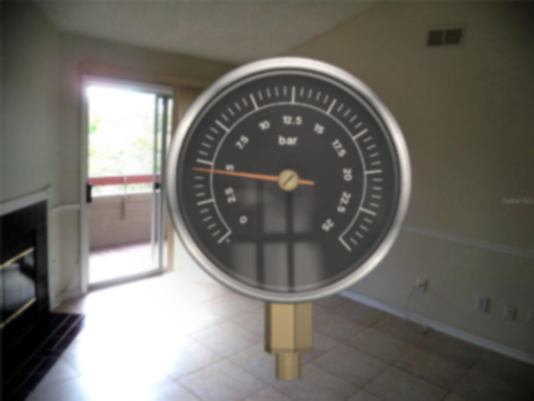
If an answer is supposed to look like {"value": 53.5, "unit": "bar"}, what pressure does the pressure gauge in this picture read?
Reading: {"value": 4.5, "unit": "bar"}
